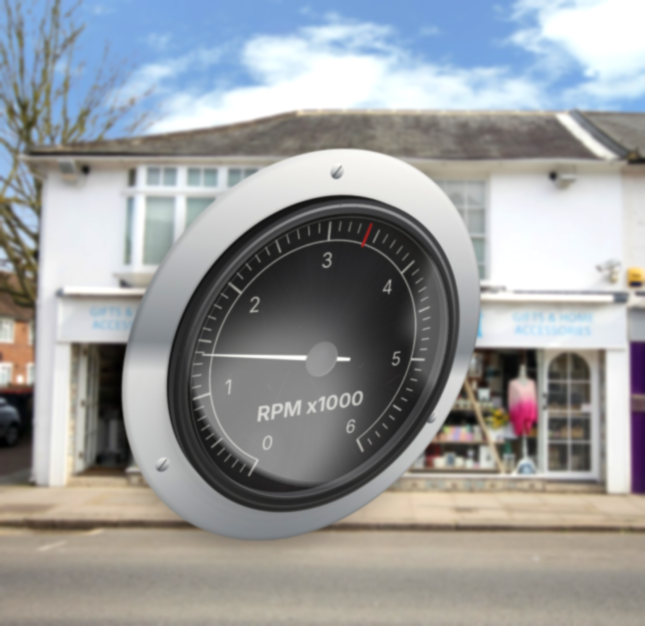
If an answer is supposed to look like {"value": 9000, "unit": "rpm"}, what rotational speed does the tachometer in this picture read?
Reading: {"value": 1400, "unit": "rpm"}
